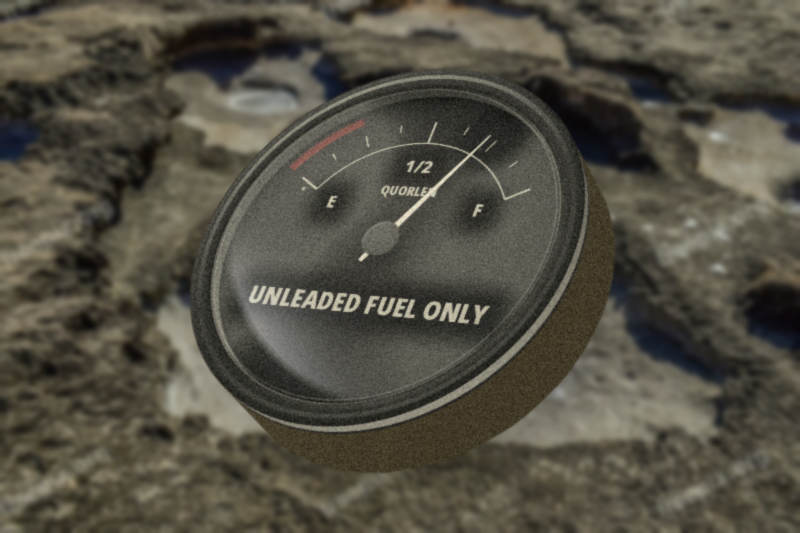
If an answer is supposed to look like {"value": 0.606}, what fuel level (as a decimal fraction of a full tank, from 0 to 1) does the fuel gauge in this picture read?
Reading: {"value": 0.75}
